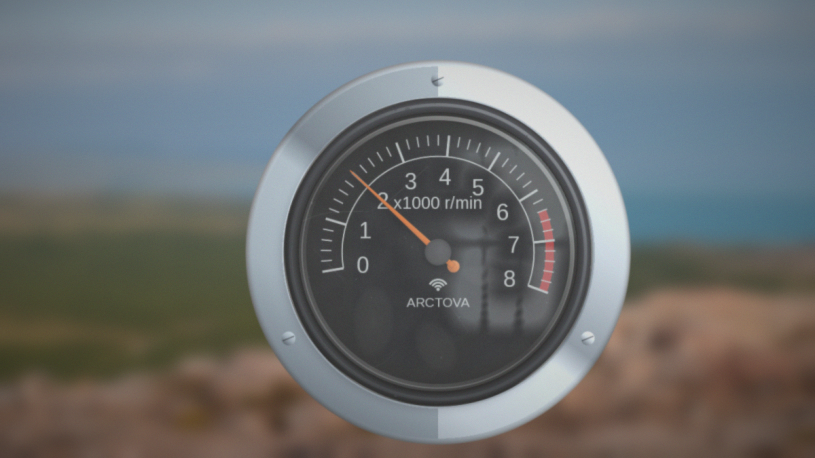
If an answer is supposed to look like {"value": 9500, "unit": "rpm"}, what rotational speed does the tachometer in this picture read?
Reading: {"value": 2000, "unit": "rpm"}
